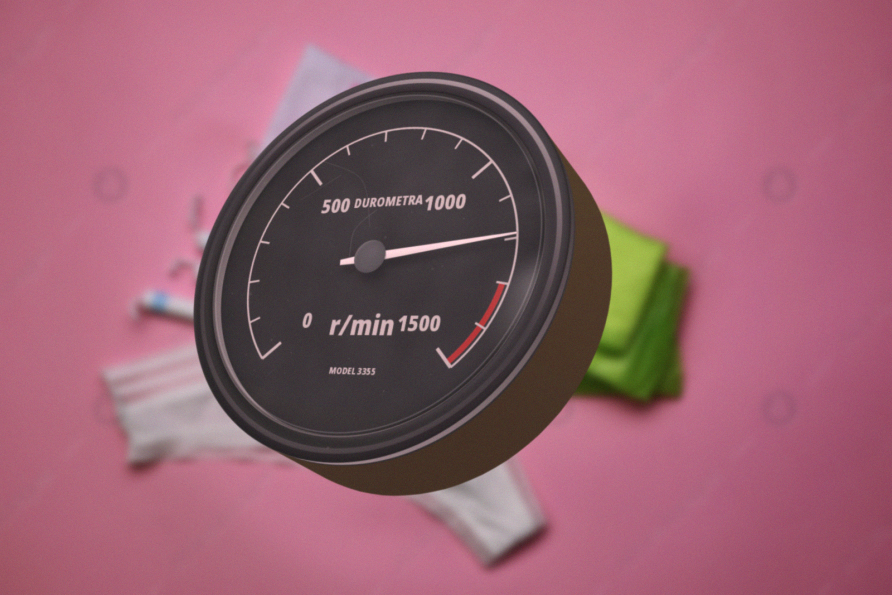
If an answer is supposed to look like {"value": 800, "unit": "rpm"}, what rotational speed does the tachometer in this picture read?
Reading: {"value": 1200, "unit": "rpm"}
